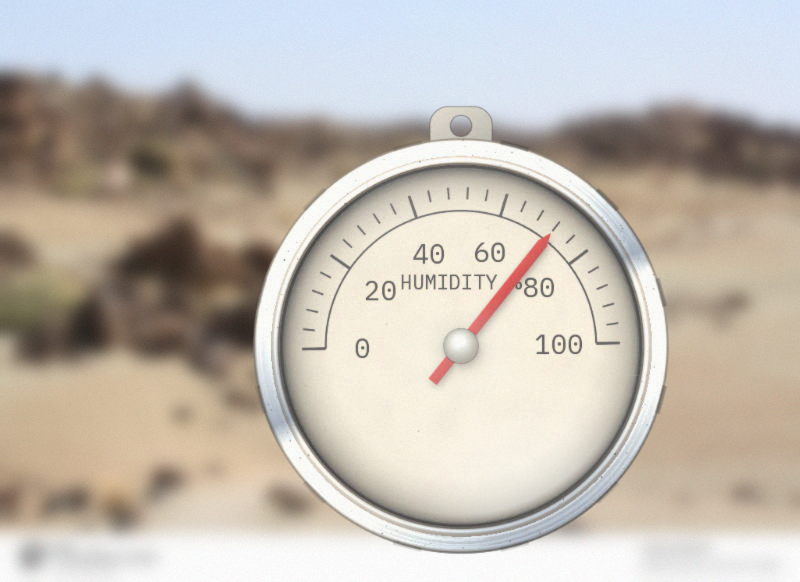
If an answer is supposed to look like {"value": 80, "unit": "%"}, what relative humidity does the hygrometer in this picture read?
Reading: {"value": 72, "unit": "%"}
